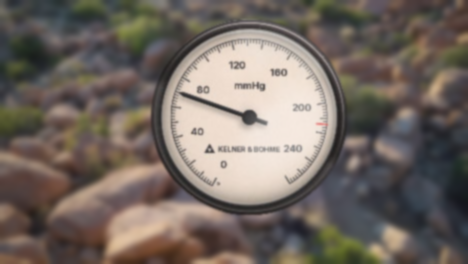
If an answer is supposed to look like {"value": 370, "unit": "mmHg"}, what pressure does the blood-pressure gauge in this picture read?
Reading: {"value": 70, "unit": "mmHg"}
